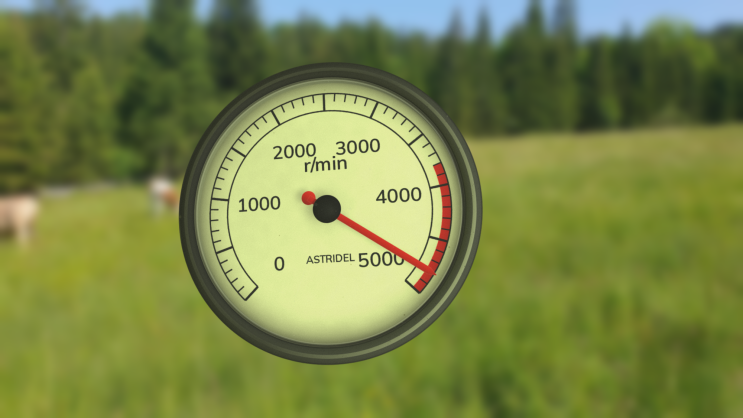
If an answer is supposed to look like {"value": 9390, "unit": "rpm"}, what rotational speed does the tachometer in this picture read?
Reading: {"value": 4800, "unit": "rpm"}
